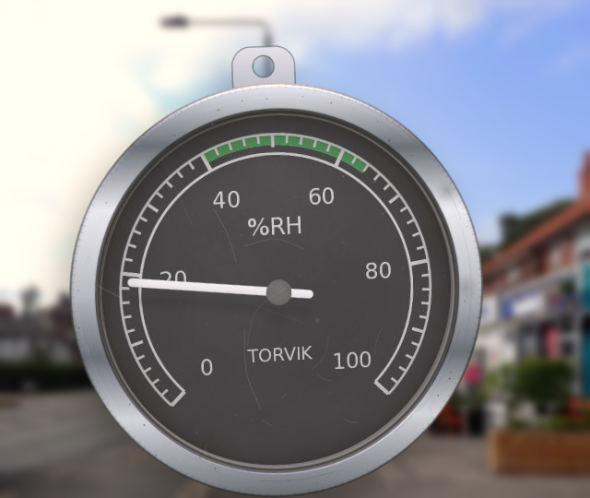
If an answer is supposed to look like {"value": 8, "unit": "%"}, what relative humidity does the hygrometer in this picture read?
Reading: {"value": 19, "unit": "%"}
